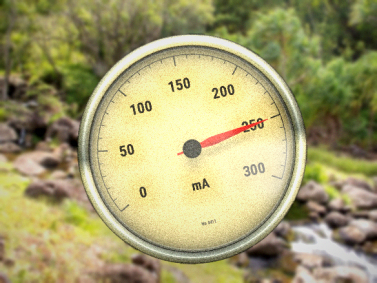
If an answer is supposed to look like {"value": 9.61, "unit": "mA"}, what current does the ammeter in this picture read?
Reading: {"value": 250, "unit": "mA"}
